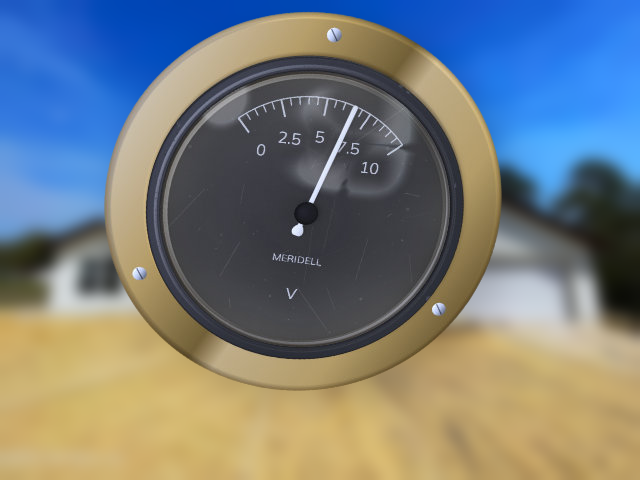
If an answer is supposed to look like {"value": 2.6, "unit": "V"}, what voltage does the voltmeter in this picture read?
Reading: {"value": 6.5, "unit": "V"}
